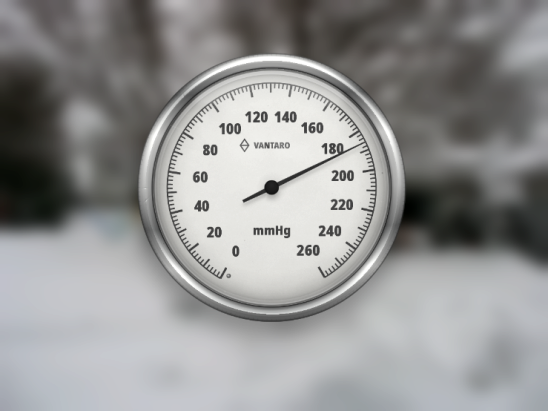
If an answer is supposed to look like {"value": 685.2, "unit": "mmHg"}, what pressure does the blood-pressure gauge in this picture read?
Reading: {"value": 186, "unit": "mmHg"}
